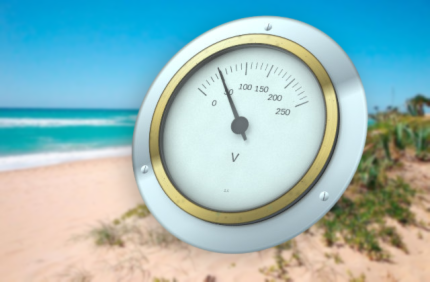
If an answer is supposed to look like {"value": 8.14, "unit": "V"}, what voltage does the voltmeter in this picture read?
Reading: {"value": 50, "unit": "V"}
